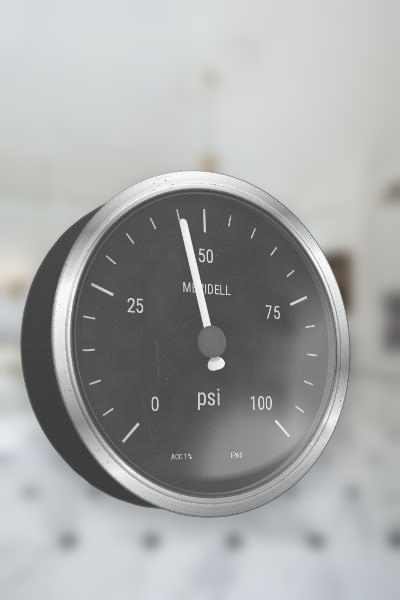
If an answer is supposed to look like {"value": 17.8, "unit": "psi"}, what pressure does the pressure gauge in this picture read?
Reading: {"value": 45, "unit": "psi"}
